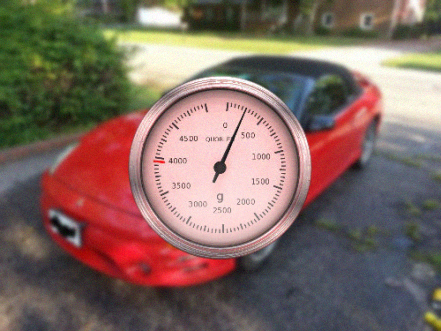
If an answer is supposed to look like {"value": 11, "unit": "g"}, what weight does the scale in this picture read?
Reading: {"value": 250, "unit": "g"}
